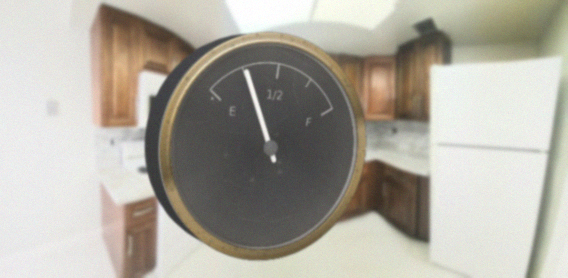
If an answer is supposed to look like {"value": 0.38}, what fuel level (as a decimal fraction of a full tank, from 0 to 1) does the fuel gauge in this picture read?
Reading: {"value": 0.25}
